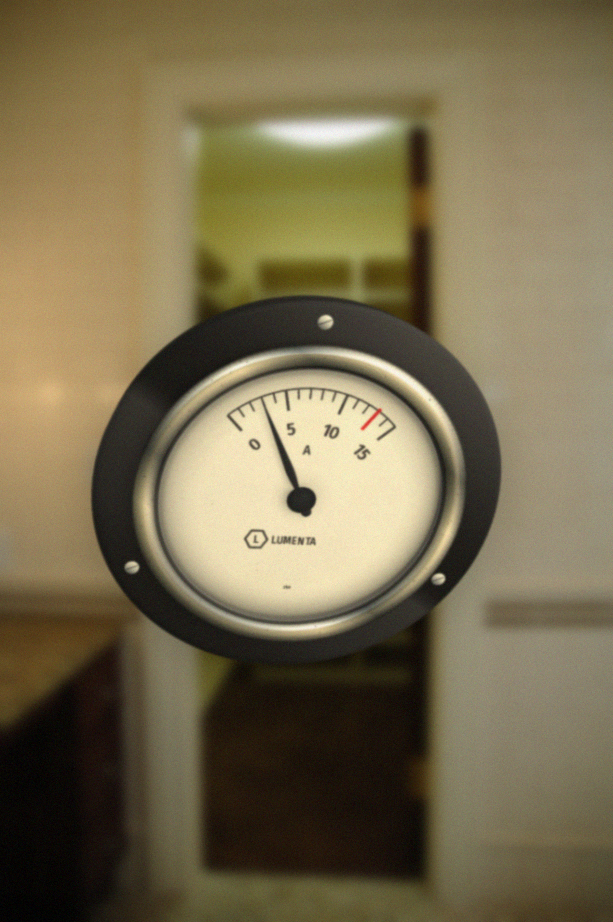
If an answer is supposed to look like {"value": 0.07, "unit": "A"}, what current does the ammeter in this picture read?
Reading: {"value": 3, "unit": "A"}
